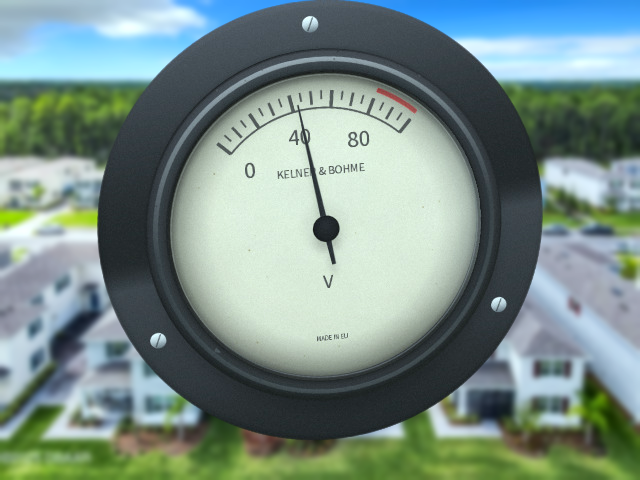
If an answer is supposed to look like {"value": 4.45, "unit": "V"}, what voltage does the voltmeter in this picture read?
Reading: {"value": 42.5, "unit": "V"}
